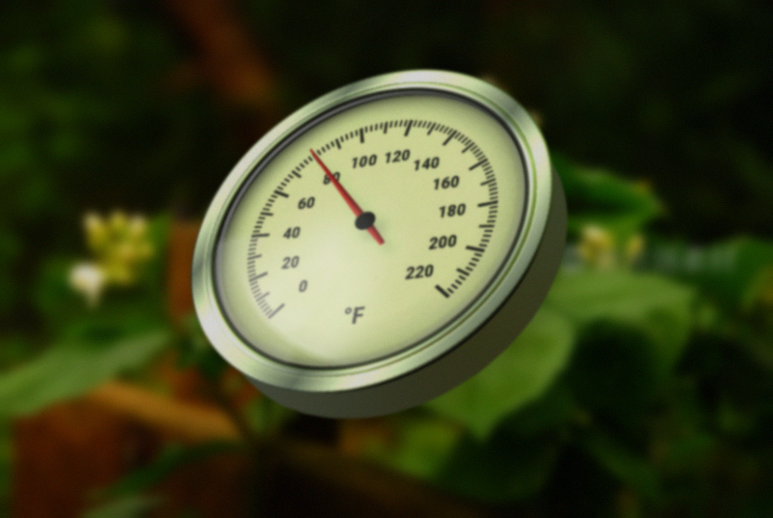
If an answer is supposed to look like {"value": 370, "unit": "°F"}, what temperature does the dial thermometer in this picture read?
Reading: {"value": 80, "unit": "°F"}
